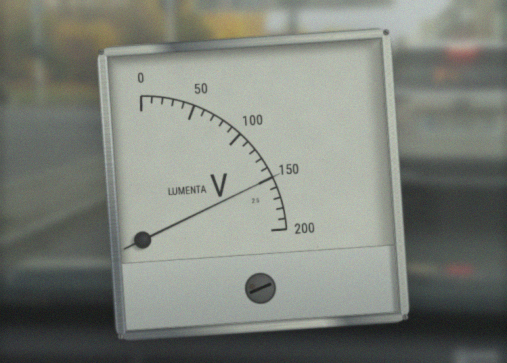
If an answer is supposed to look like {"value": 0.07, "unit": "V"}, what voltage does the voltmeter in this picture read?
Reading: {"value": 150, "unit": "V"}
